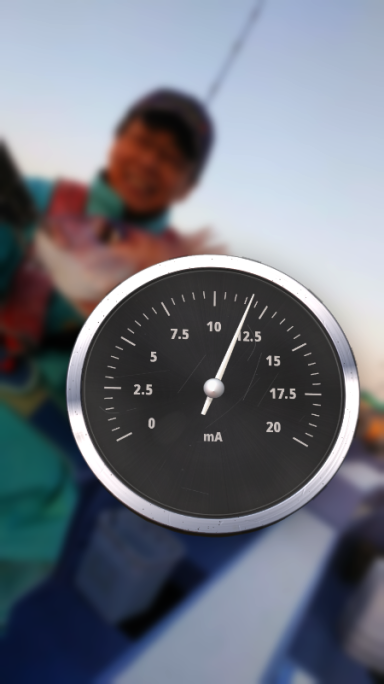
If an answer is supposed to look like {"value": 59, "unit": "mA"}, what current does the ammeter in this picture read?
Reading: {"value": 11.75, "unit": "mA"}
